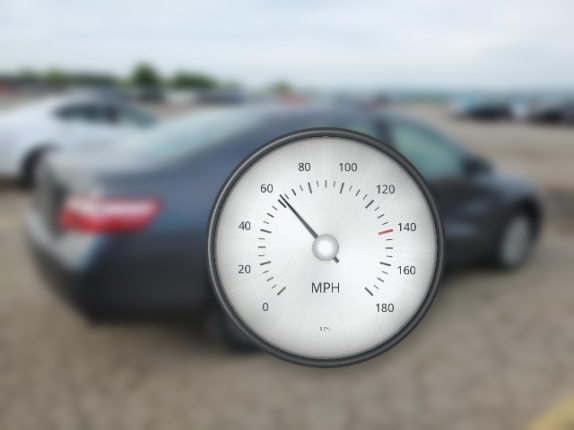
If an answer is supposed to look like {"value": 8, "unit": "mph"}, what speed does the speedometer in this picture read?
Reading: {"value": 62.5, "unit": "mph"}
